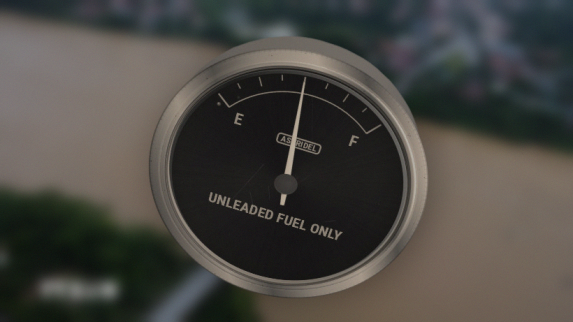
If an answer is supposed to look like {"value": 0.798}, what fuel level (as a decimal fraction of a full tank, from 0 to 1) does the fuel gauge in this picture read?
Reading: {"value": 0.5}
